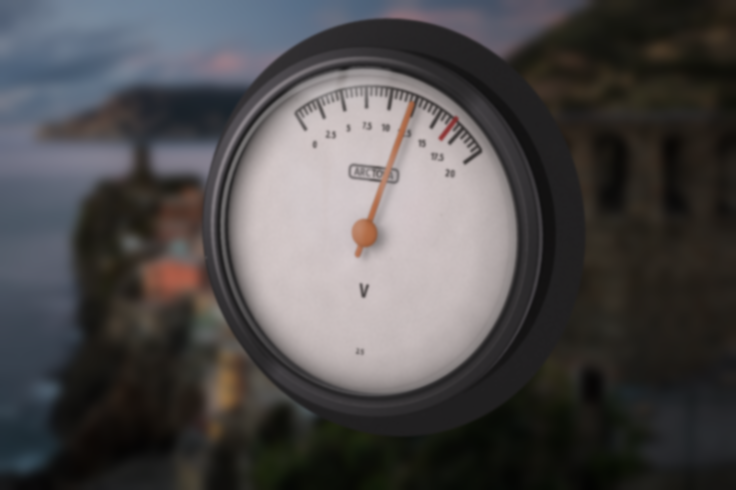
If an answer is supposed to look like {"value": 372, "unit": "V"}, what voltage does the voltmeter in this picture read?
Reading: {"value": 12.5, "unit": "V"}
